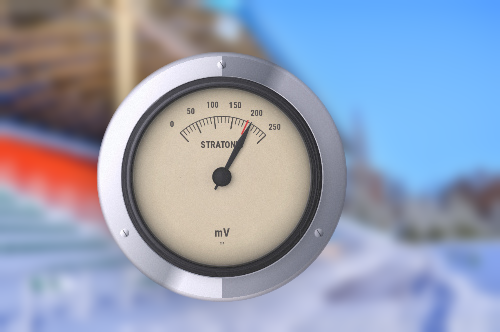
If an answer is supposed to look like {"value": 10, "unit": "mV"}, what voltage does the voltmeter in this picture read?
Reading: {"value": 200, "unit": "mV"}
